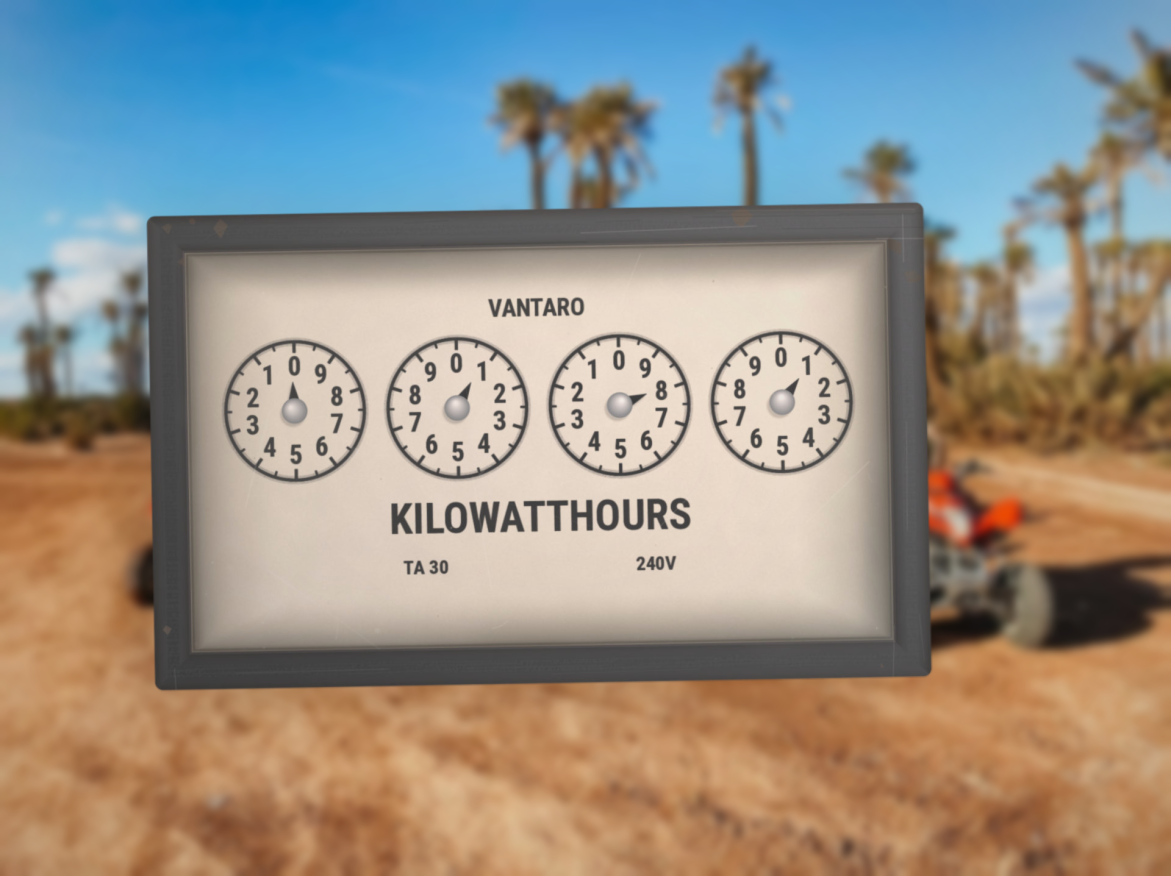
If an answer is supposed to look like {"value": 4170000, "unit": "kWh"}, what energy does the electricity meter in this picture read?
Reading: {"value": 81, "unit": "kWh"}
